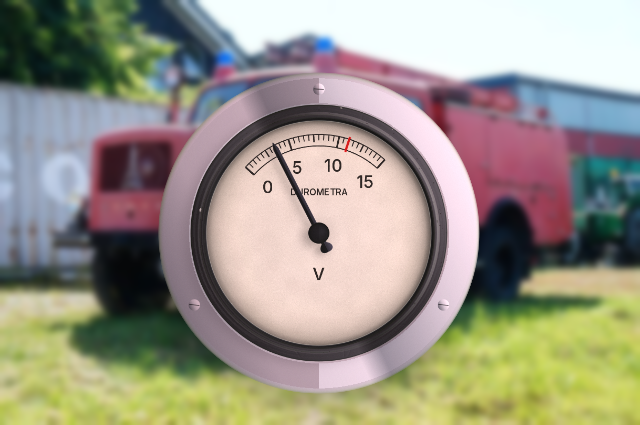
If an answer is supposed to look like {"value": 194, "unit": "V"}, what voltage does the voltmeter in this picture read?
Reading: {"value": 3.5, "unit": "V"}
